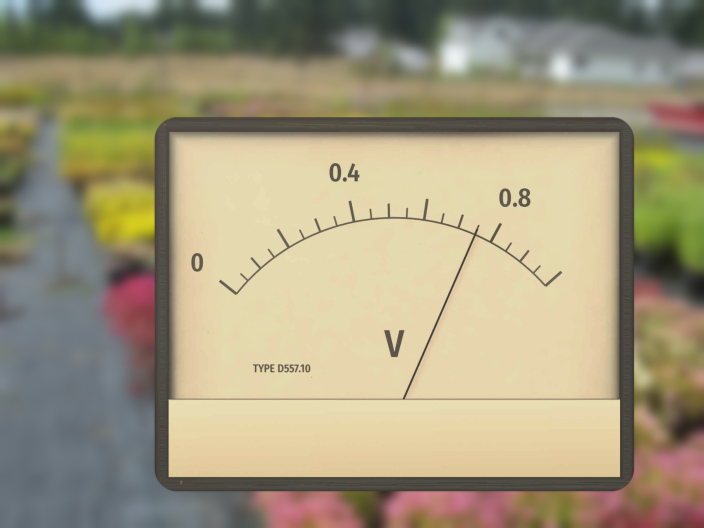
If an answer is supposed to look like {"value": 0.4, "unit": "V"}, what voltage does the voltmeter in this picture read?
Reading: {"value": 0.75, "unit": "V"}
